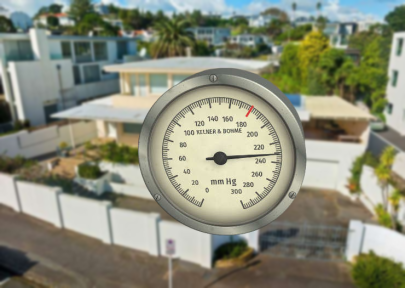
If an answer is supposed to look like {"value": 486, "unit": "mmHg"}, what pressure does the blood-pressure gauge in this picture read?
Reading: {"value": 230, "unit": "mmHg"}
